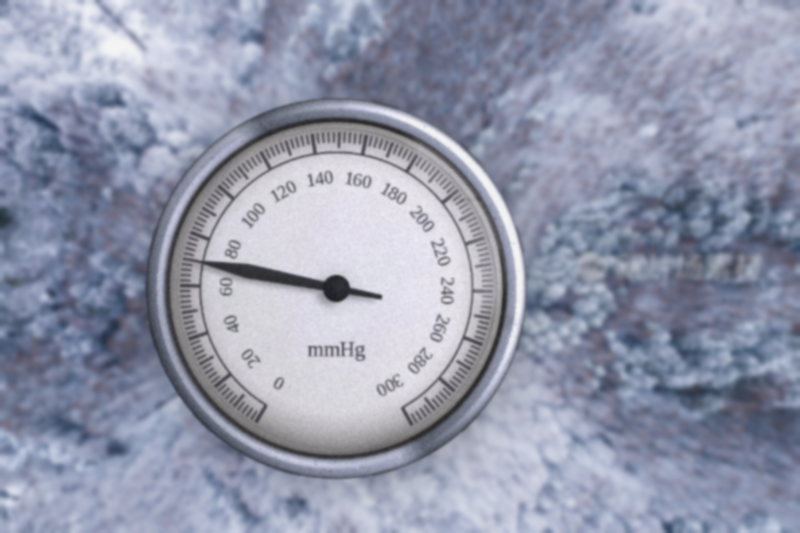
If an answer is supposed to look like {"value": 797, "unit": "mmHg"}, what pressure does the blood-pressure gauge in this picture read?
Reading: {"value": 70, "unit": "mmHg"}
